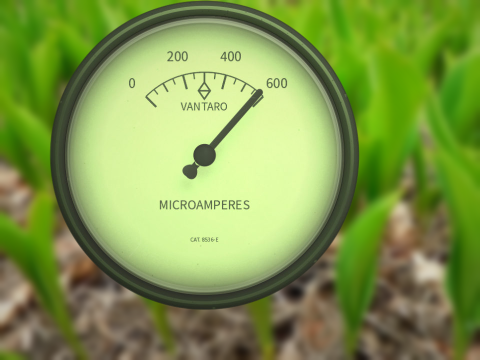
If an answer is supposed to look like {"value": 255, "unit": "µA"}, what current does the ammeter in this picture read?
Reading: {"value": 575, "unit": "µA"}
